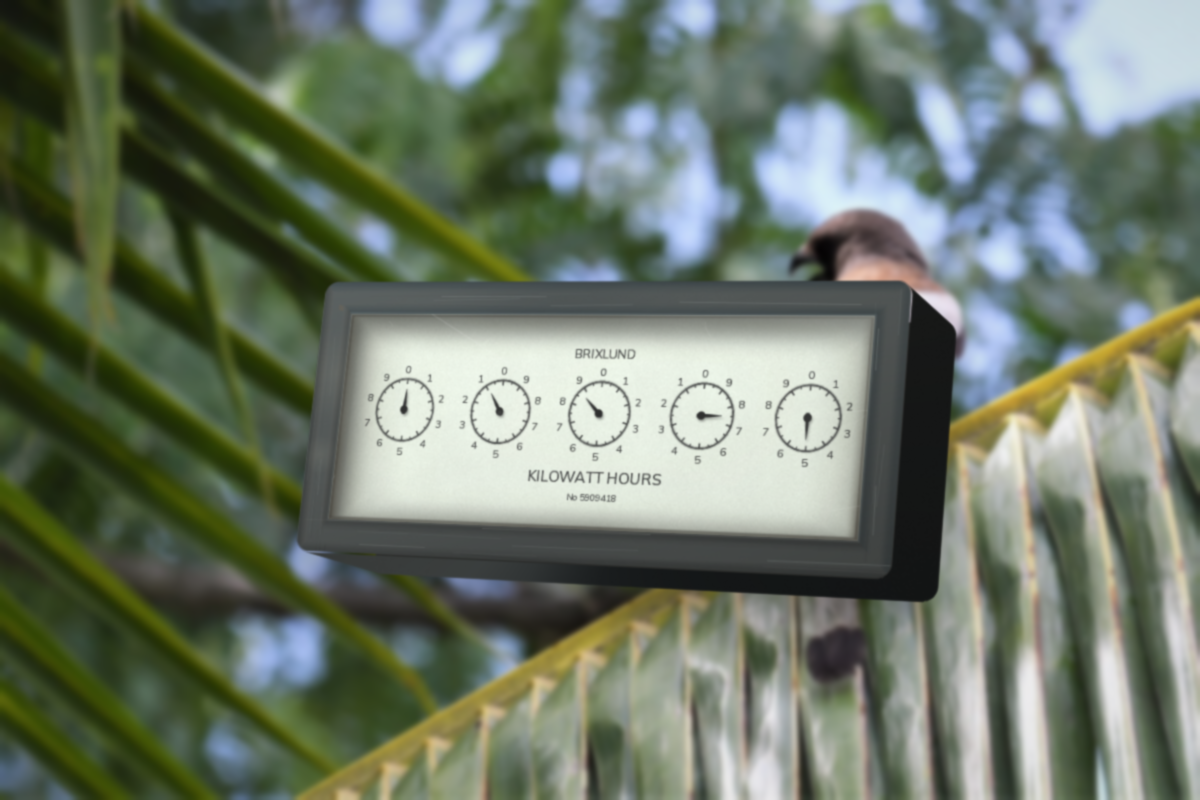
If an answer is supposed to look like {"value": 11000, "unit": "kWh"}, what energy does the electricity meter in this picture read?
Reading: {"value": 875, "unit": "kWh"}
